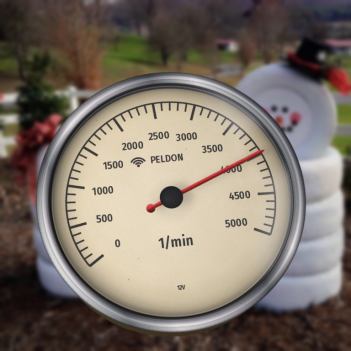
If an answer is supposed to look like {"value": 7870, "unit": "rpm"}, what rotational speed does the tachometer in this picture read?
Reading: {"value": 4000, "unit": "rpm"}
